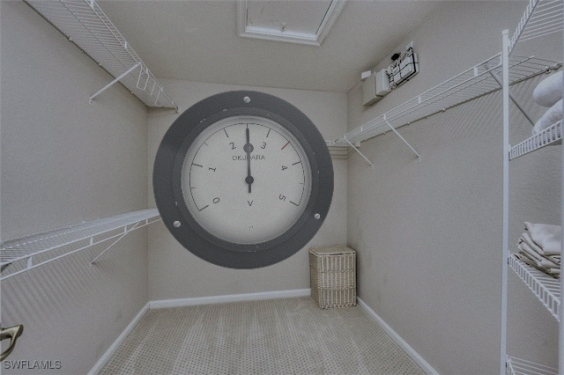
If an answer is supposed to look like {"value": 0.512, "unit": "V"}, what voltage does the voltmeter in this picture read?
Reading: {"value": 2.5, "unit": "V"}
